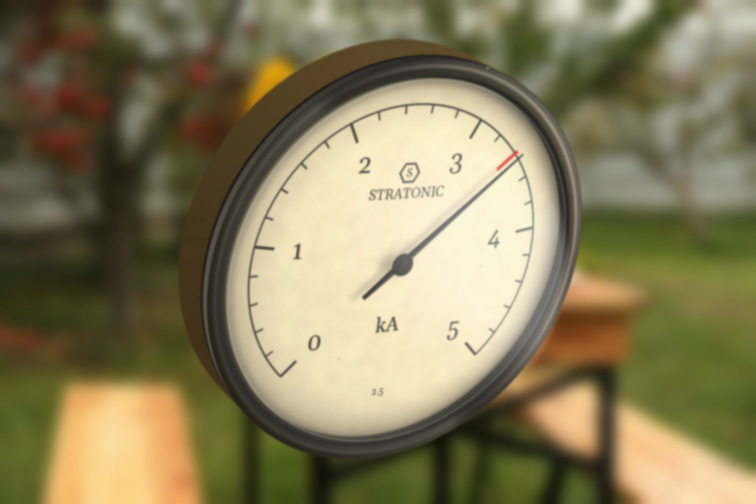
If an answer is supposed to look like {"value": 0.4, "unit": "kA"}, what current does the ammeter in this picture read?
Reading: {"value": 3.4, "unit": "kA"}
